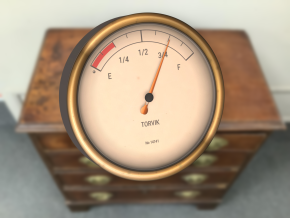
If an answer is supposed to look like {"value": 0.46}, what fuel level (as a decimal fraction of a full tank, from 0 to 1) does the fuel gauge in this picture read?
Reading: {"value": 0.75}
